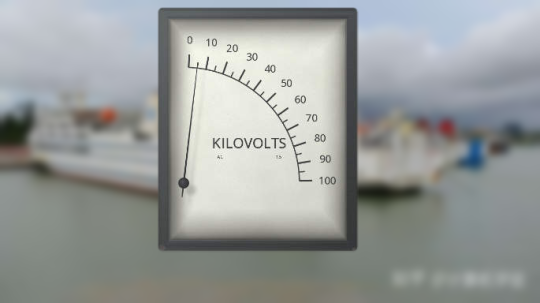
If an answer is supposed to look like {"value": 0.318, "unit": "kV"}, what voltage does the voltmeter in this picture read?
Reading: {"value": 5, "unit": "kV"}
